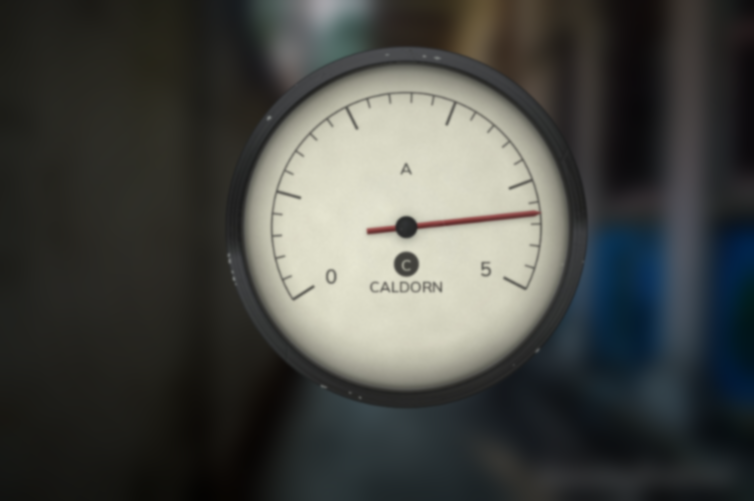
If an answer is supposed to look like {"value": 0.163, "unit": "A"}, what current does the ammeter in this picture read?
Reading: {"value": 4.3, "unit": "A"}
